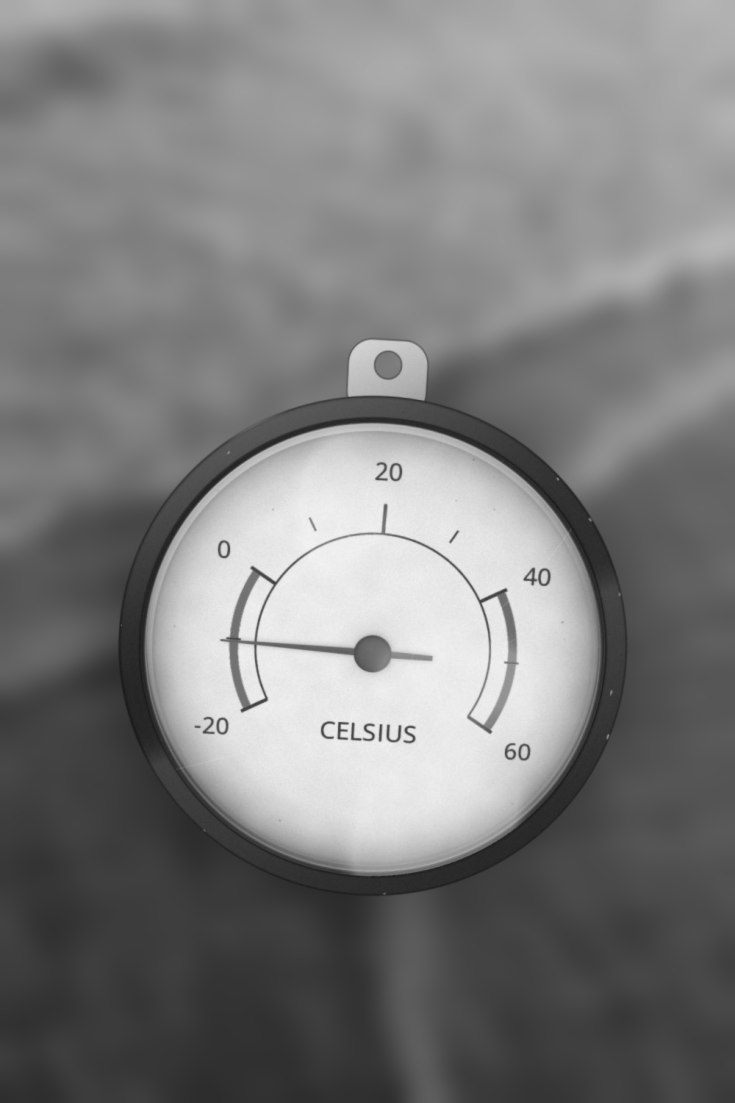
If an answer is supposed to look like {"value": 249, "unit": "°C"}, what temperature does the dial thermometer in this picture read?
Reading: {"value": -10, "unit": "°C"}
